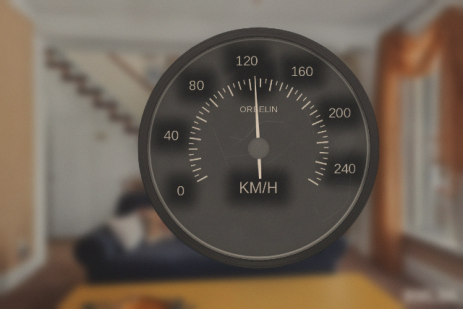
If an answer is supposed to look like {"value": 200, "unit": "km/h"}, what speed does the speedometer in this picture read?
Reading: {"value": 125, "unit": "km/h"}
